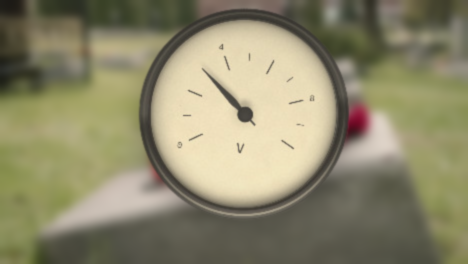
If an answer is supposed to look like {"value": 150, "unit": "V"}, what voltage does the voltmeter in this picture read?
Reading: {"value": 3, "unit": "V"}
